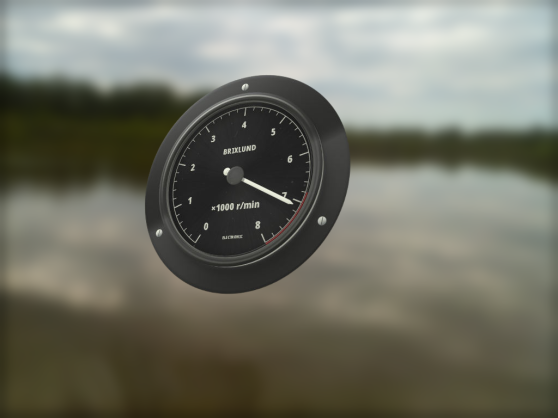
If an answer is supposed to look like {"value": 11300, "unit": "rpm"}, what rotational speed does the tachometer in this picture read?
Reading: {"value": 7100, "unit": "rpm"}
